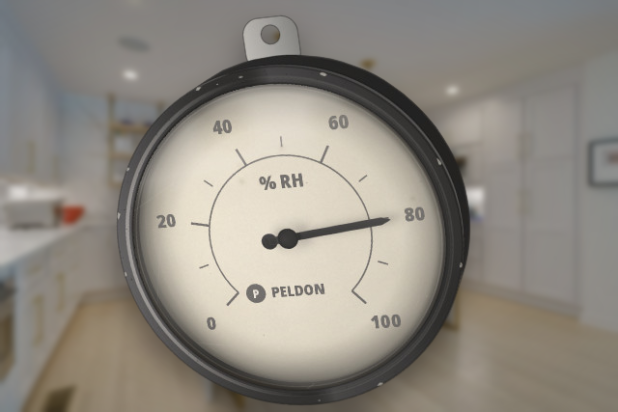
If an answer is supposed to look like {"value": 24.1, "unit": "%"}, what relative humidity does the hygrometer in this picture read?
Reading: {"value": 80, "unit": "%"}
